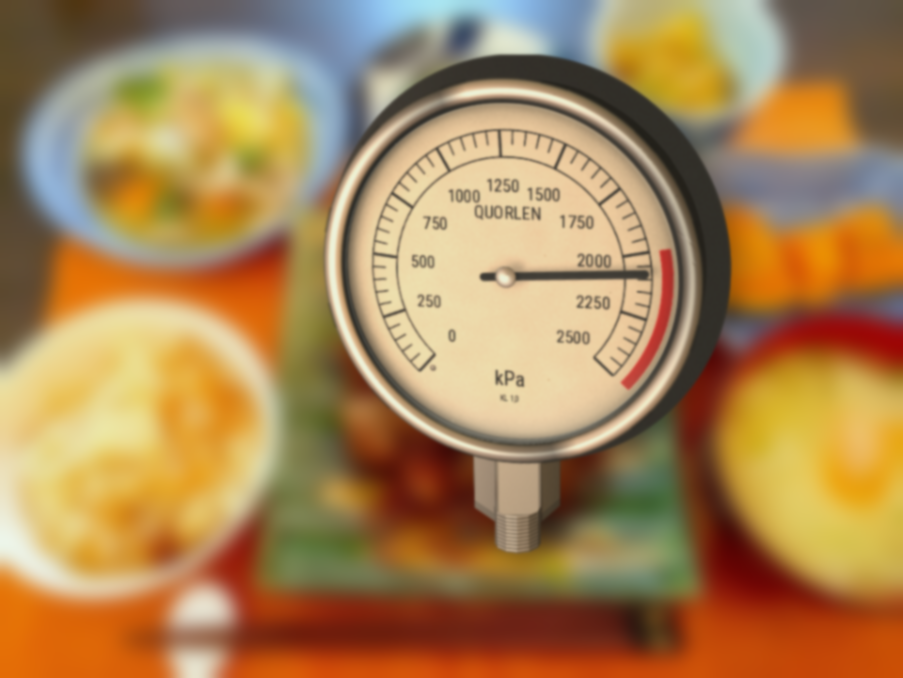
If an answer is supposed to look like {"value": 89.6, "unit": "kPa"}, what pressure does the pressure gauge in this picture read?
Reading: {"value": 2075, "unit": "kPa"}
